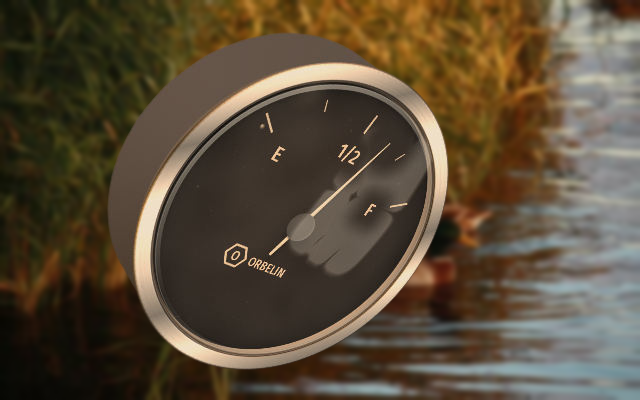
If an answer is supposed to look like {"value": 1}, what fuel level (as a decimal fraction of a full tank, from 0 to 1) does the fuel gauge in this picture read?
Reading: {"value": 0.625}
